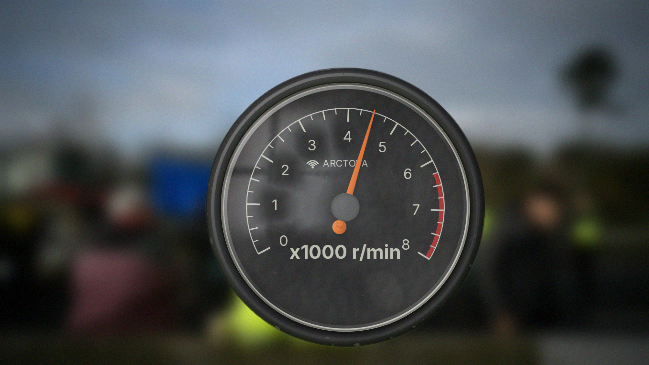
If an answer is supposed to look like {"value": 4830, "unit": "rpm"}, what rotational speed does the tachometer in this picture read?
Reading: {"value": 4500, "unit": "rpm"}
